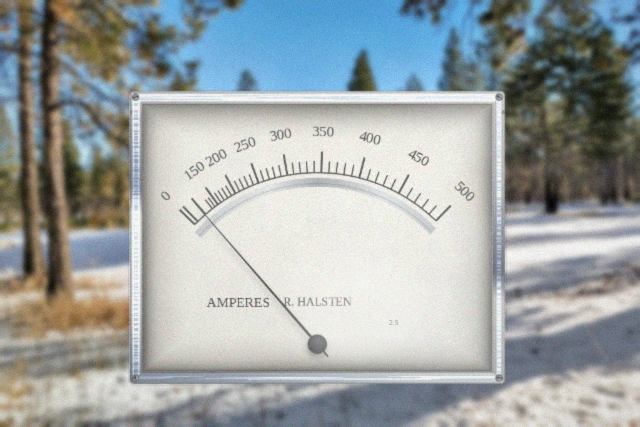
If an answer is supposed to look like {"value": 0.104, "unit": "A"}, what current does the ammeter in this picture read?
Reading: {"value": 100, "unit": "A"}
